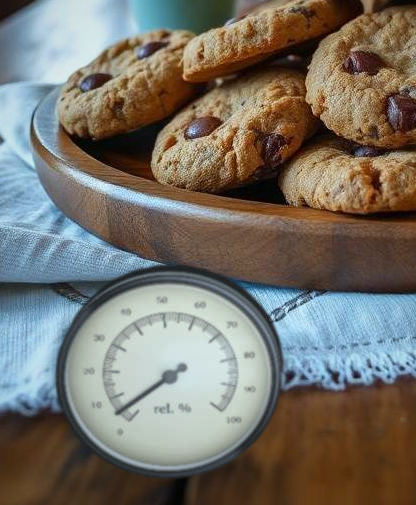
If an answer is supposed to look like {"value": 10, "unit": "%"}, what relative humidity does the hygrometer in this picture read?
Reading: {"value": 5, "unit": "%"}
